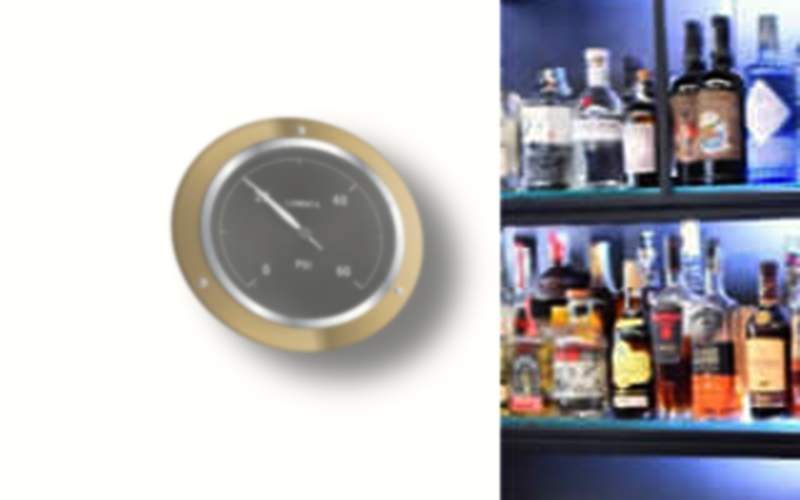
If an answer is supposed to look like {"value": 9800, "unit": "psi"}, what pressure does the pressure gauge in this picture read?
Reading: {"value": 20, "unit": "psi"}
